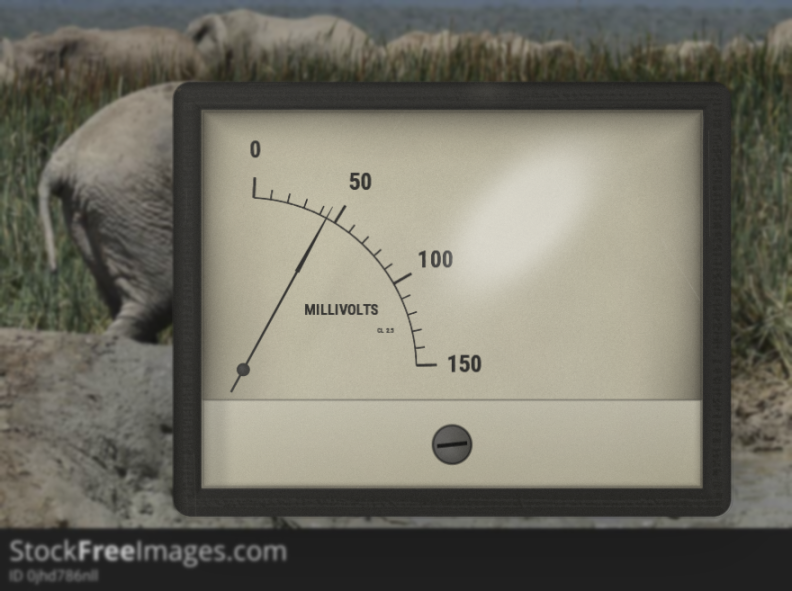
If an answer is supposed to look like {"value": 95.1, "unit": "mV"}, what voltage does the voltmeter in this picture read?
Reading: {"value": 45, "unit": "mV"}
